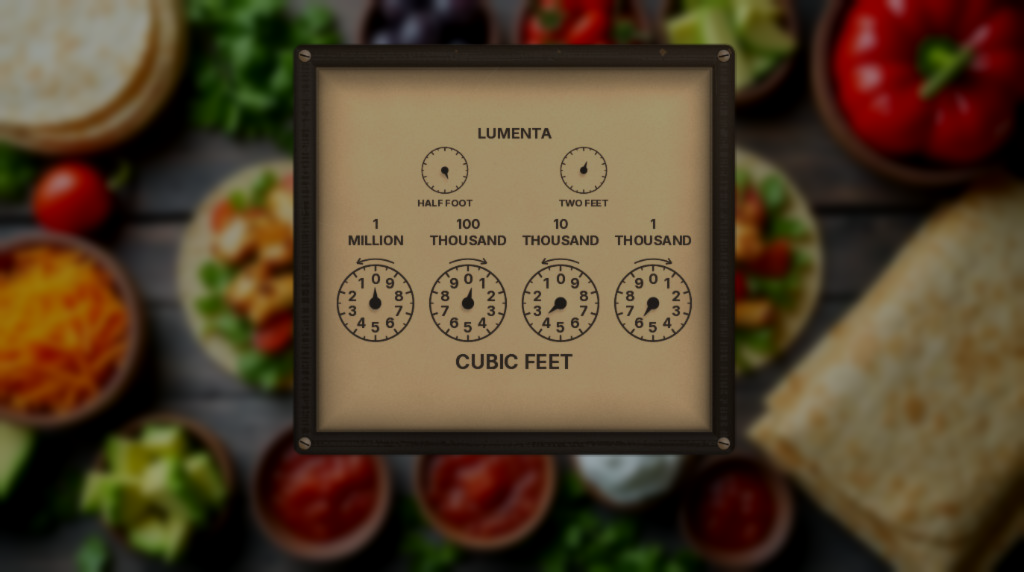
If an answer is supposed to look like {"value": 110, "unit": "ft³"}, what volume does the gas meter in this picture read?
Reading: {"value": 3600, "unit": "ft³"}
